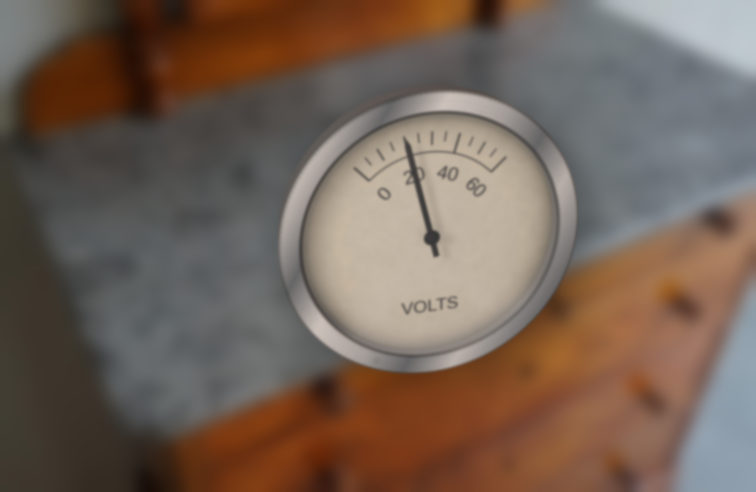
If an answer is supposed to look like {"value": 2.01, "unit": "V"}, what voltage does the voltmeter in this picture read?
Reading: {"value": 20, "unit": "V"}
